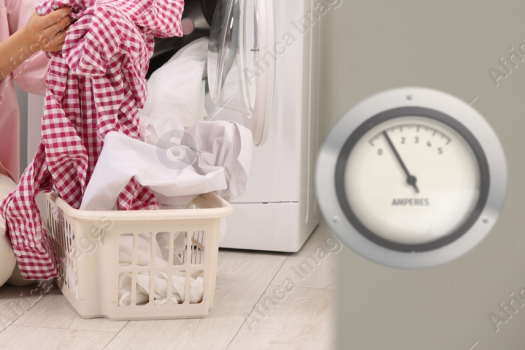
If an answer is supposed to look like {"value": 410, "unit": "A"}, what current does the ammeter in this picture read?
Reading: {"value": 1, "unit": "A"}
